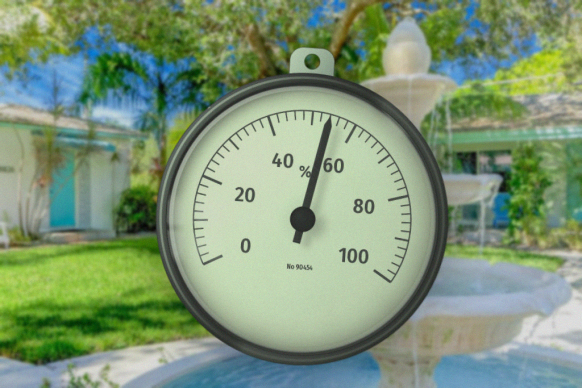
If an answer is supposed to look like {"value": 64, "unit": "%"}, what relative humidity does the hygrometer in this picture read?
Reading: {"value": 54, "unit": "%"}
